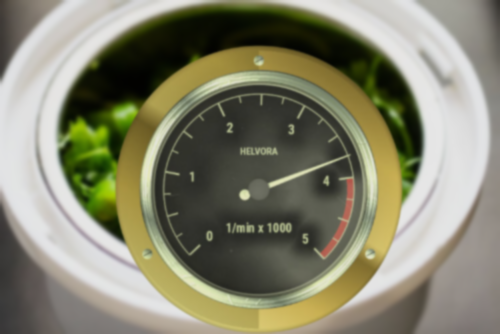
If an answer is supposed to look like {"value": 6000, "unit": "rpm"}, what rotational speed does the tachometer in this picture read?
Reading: {"value": 3750, "unit": "rpm"}
